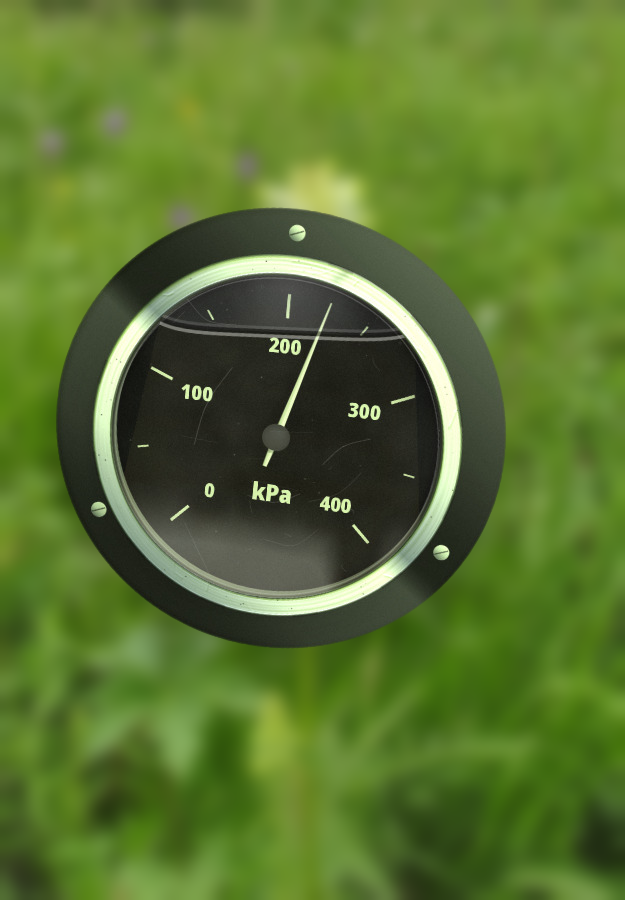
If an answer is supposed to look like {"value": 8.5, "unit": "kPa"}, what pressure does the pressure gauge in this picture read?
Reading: {"value": 225, "unit": "kPa"}
